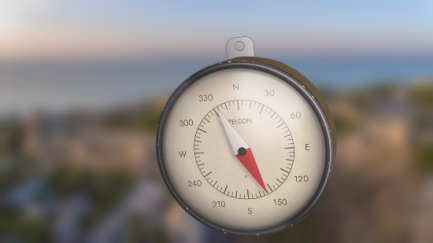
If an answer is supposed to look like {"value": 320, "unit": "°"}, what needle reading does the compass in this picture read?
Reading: {"value": 155, "unit": "°"}
